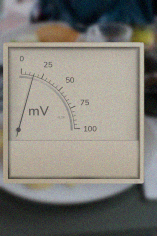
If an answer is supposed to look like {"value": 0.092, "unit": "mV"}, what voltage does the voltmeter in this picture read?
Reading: {"value": 15, "unit": "mV"}
